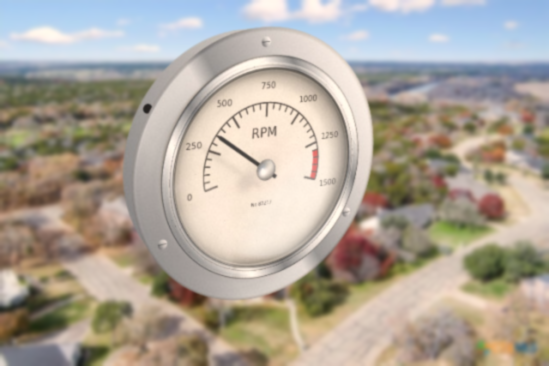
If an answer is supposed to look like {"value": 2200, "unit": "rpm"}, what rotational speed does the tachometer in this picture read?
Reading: {"value": 350, "unit": "rpm"}
